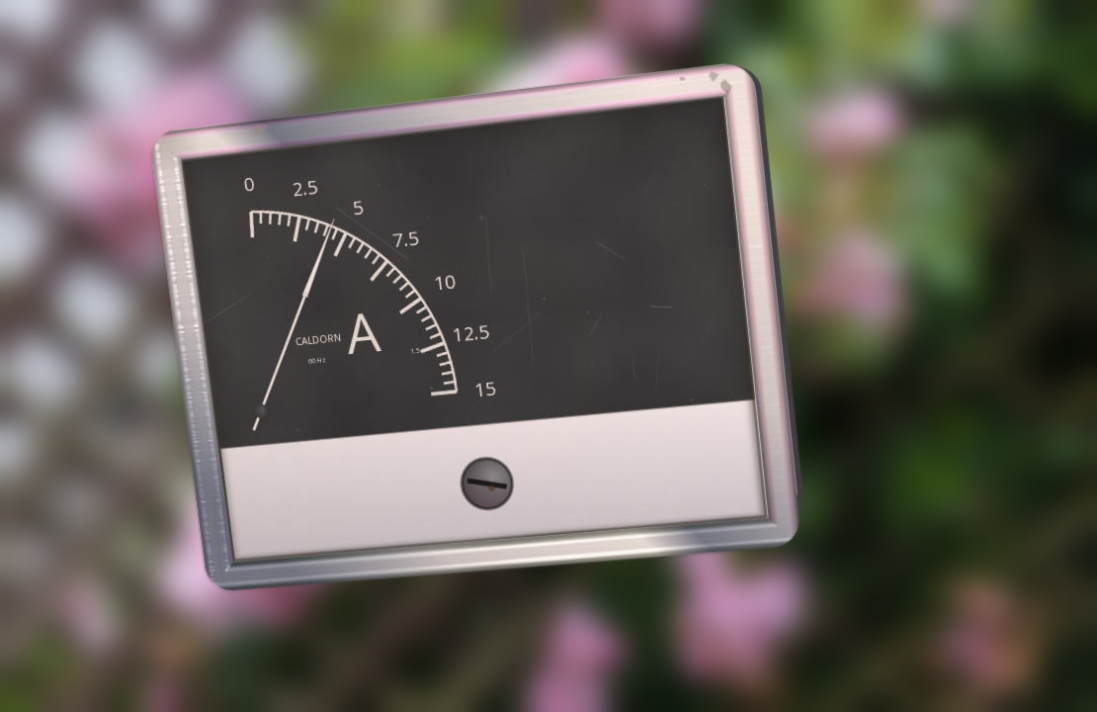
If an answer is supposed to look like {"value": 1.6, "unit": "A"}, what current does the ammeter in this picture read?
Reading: {"value": 4.25, "unit": "A"}
